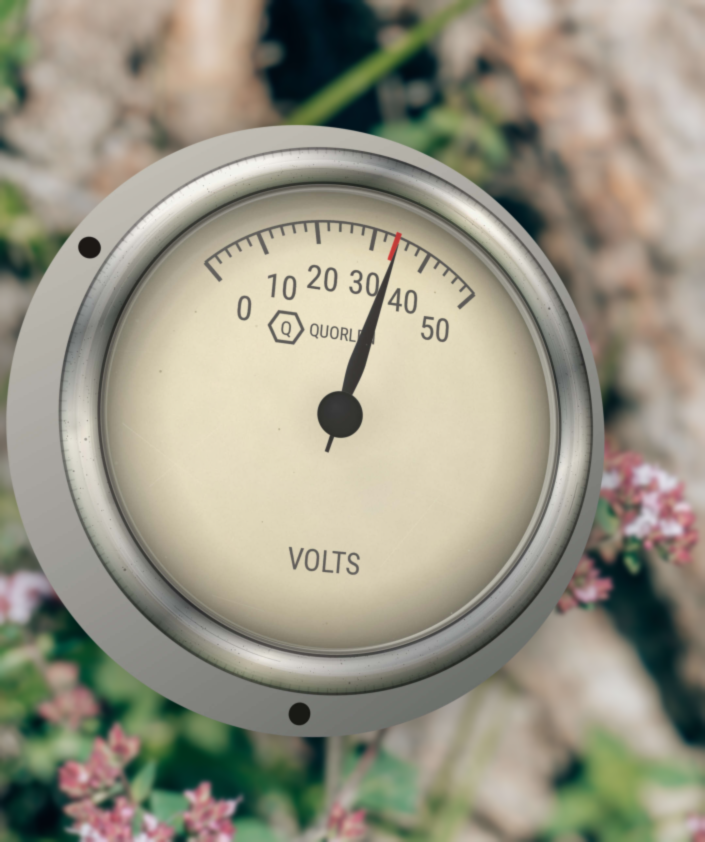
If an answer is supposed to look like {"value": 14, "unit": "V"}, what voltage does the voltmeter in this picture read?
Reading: {"value": 34, "unit": "V"}
